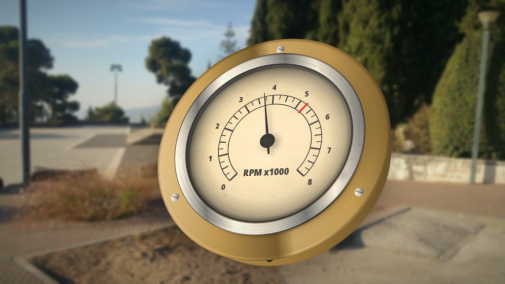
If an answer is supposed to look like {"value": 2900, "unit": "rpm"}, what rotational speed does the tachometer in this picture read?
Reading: {"value": 3750, "unit": "rpm"}
